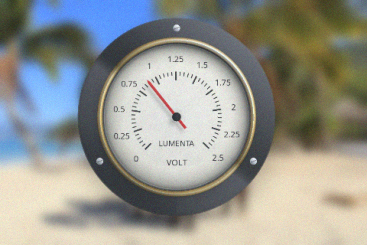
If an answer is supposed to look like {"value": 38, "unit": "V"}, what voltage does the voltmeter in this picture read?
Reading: {"value": 0.9, "unit": "V"}
